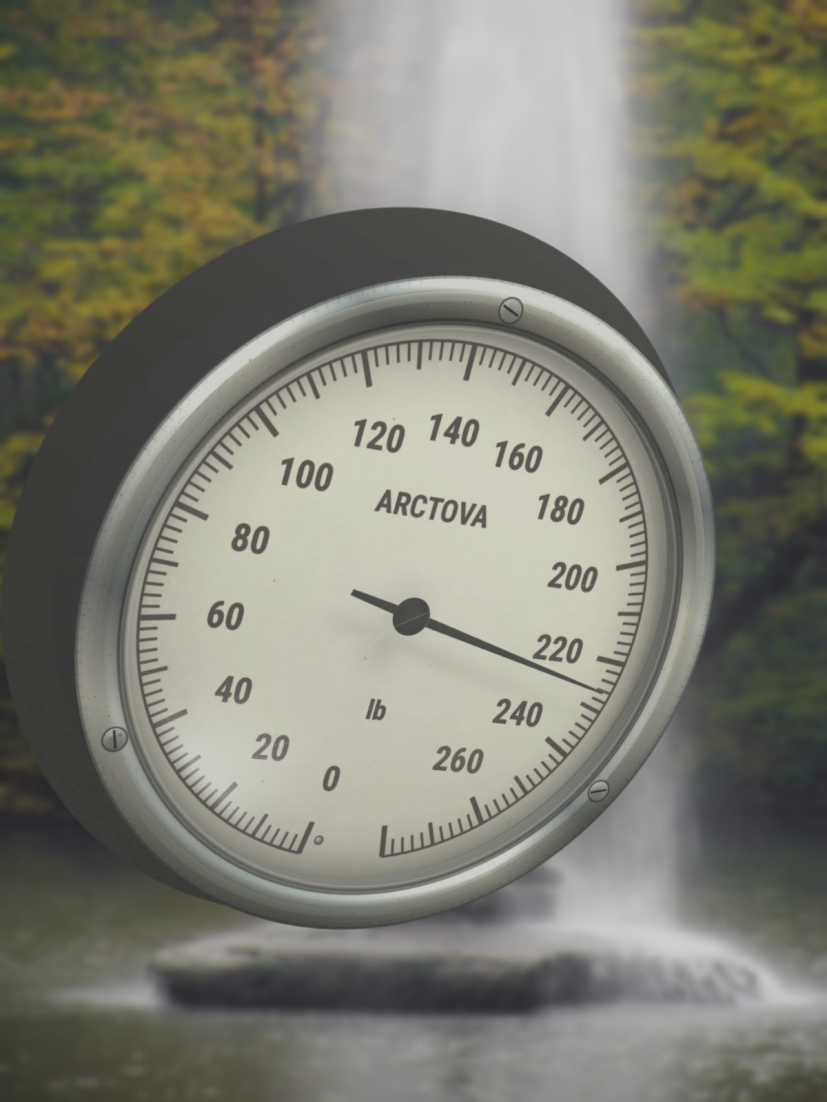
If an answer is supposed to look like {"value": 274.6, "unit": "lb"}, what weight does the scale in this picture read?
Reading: {"value": 226, "unit": "lb"}
